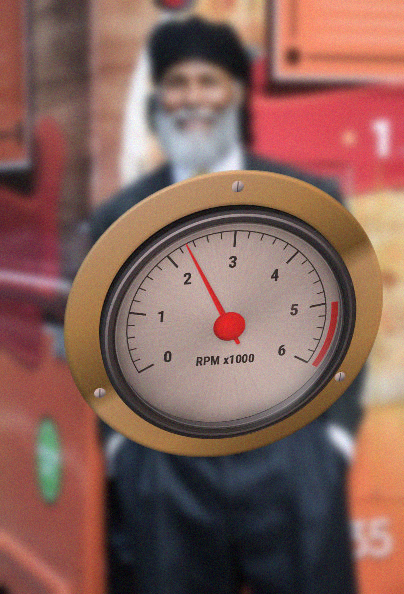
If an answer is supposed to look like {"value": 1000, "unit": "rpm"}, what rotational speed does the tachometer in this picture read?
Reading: {"value": 2300, "unit": "rpm"}
